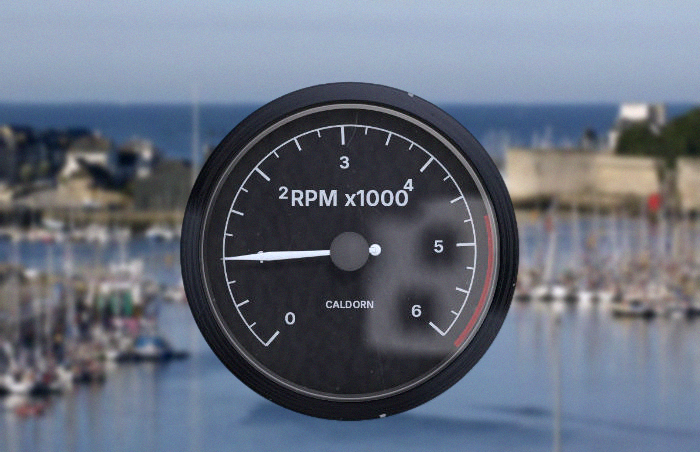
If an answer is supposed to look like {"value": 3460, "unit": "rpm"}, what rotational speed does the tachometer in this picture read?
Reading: {"value": 1000, "unit": "rpm"}
